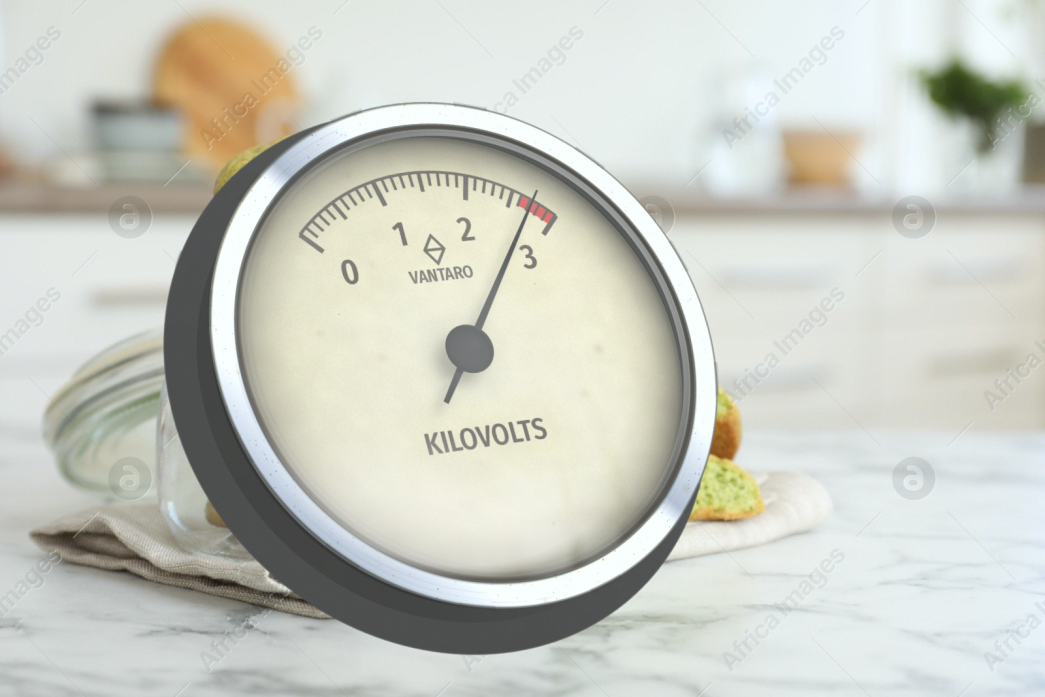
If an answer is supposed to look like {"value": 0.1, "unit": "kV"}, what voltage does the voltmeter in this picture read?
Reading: {"value": 2.7, "unit": "kV"}
